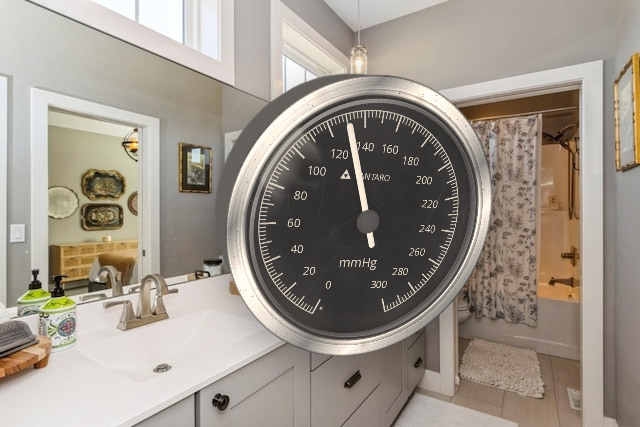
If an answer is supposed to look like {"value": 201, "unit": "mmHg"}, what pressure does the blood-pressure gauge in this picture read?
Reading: {"value": 130, "unit": "mmHg"}
